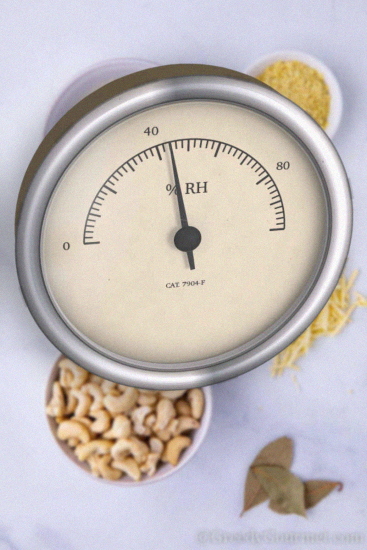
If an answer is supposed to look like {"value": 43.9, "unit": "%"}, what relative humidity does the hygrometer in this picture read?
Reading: {"value": 44, "unit": "%"}
